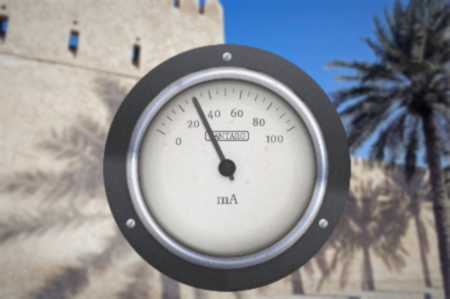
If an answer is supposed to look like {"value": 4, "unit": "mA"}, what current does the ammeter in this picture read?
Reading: {"value": 30, "unit": "mA"}
